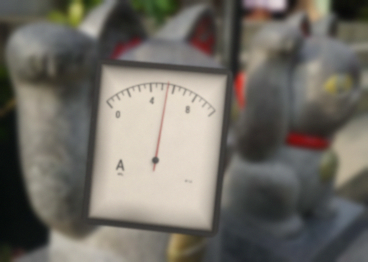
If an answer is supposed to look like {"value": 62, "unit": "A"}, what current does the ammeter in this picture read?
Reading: {"value": 5.5, "unit": "A"}
